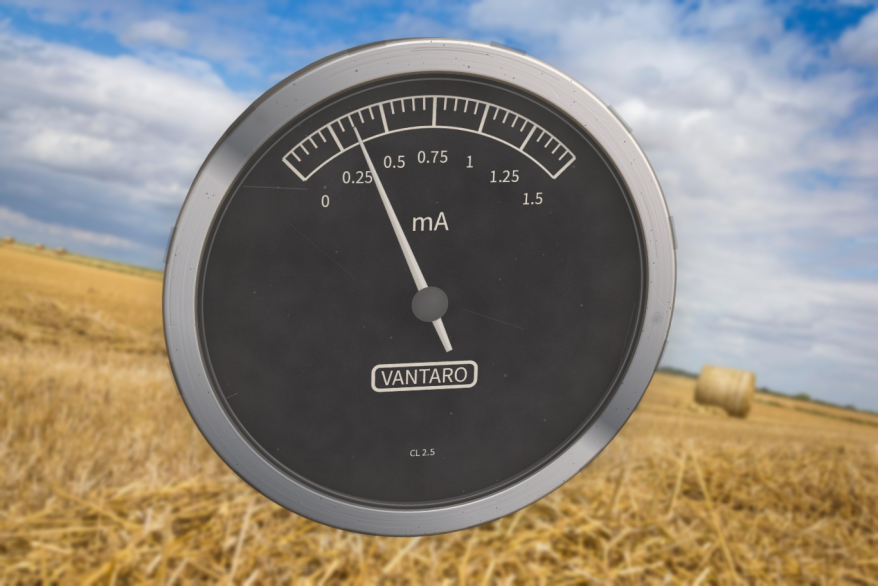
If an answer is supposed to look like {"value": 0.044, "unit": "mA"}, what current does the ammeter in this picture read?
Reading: {"value": 0.35, "unit": "mA"}
